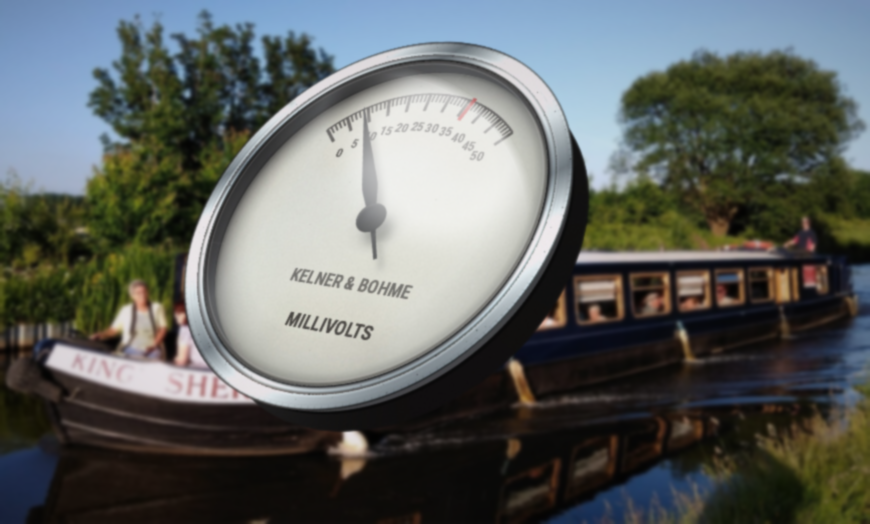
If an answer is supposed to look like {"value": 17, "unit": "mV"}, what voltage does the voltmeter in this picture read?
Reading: {"value": 10, "unit": "mV"}
